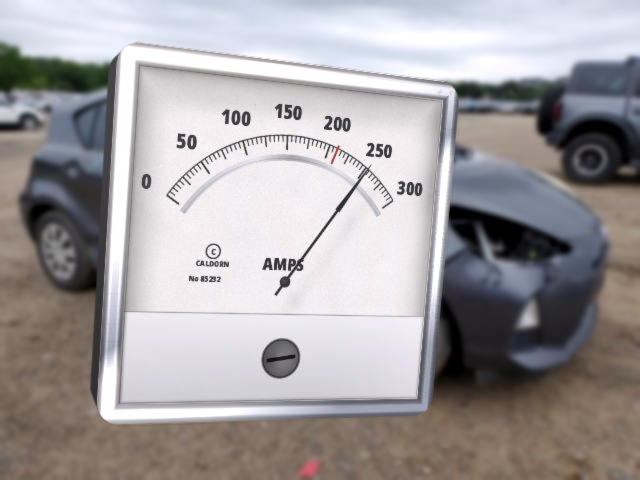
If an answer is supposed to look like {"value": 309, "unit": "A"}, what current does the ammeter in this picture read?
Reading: {"value": 250, "unit": "A"}
